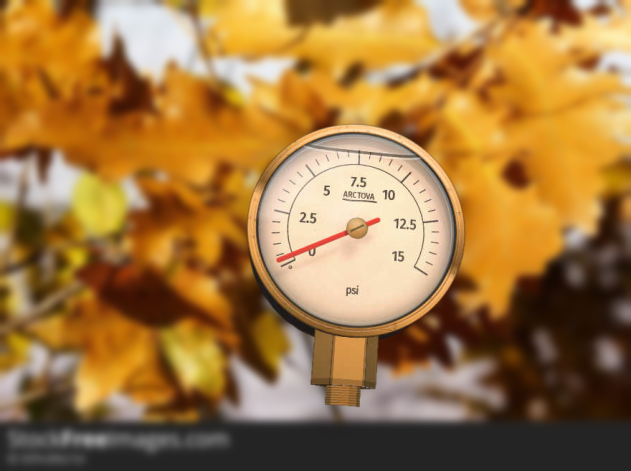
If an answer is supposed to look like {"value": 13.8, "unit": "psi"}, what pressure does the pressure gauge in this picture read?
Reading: {"value": 0.25, "unit": "psi"}
